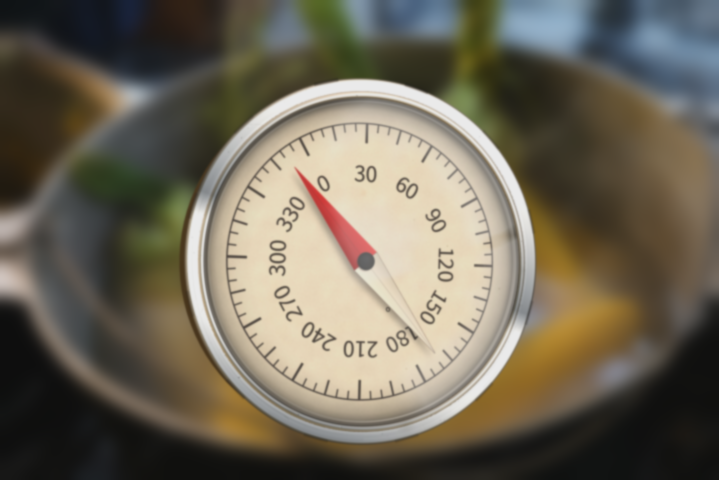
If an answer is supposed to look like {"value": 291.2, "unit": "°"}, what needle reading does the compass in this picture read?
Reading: {"value": 350, "unit": "°"}
